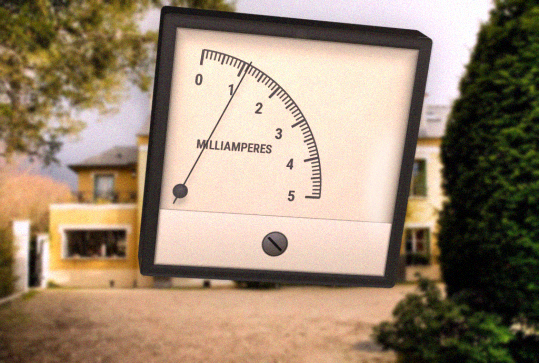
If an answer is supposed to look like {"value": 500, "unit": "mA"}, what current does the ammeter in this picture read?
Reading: {"value": 1.1, "unit": "mA"}
